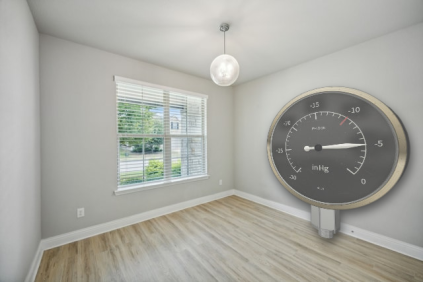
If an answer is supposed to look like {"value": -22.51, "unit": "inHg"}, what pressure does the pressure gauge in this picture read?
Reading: {"value": -5, "unit": "inHg"}
